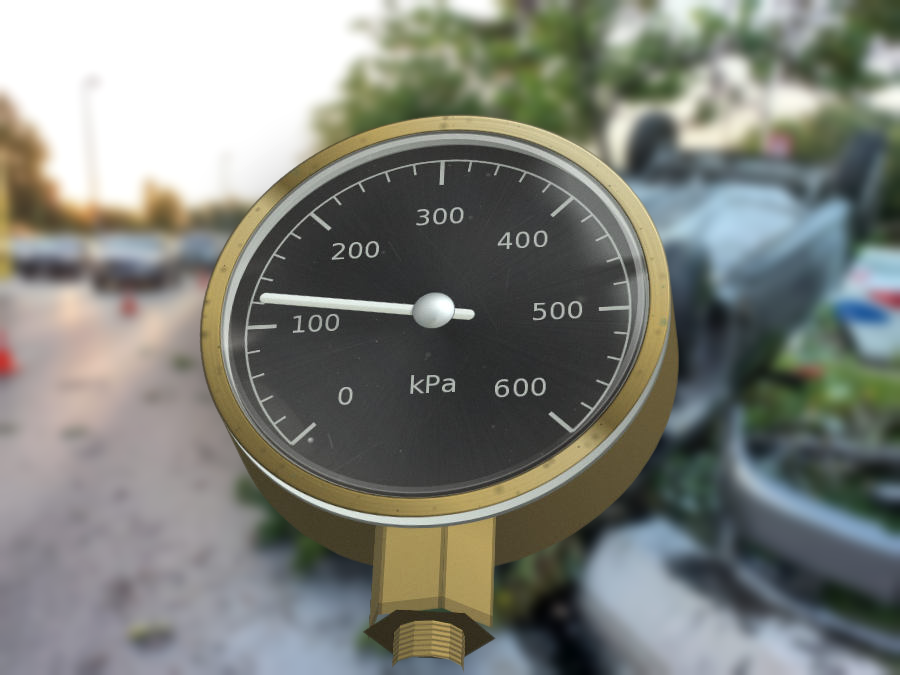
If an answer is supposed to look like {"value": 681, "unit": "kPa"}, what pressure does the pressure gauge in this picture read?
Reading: {"value": 120, "unit": "kPa"}
